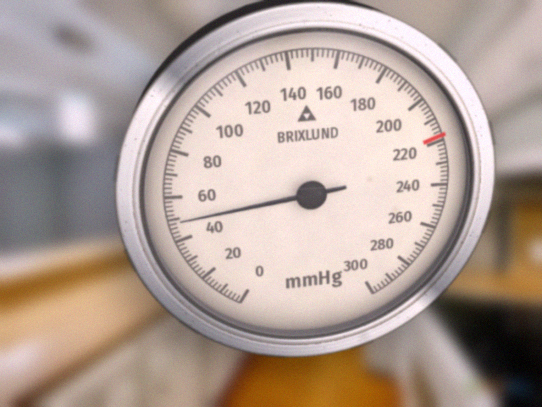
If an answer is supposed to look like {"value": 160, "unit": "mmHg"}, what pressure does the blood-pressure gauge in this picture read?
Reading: {"value": 50, "unit": "mmHg"}
